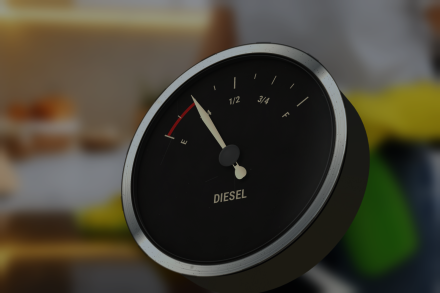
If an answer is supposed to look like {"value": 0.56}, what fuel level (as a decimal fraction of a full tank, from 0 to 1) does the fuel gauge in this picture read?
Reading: {"value": 0.25}
